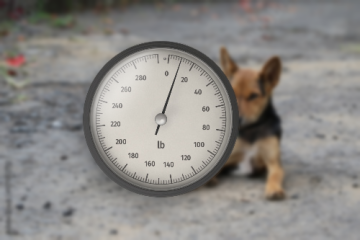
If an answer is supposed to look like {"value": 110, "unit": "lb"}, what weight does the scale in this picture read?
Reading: {"value": 10, "unit": "lb"}
